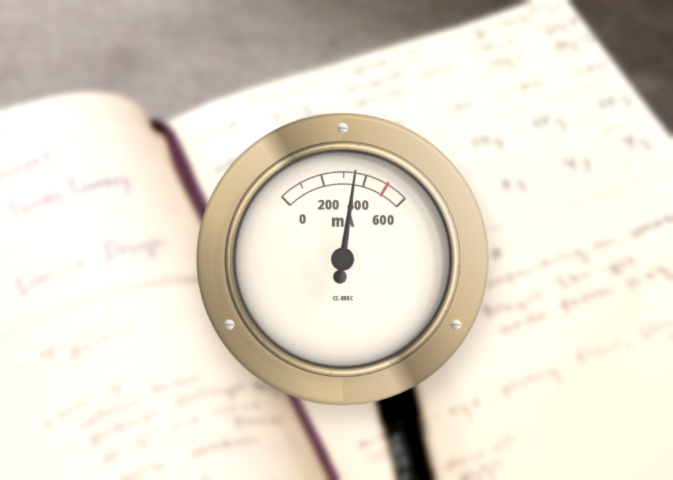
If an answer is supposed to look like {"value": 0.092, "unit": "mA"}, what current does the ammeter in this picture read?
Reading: {"value": 350, "unit": "mA"}
